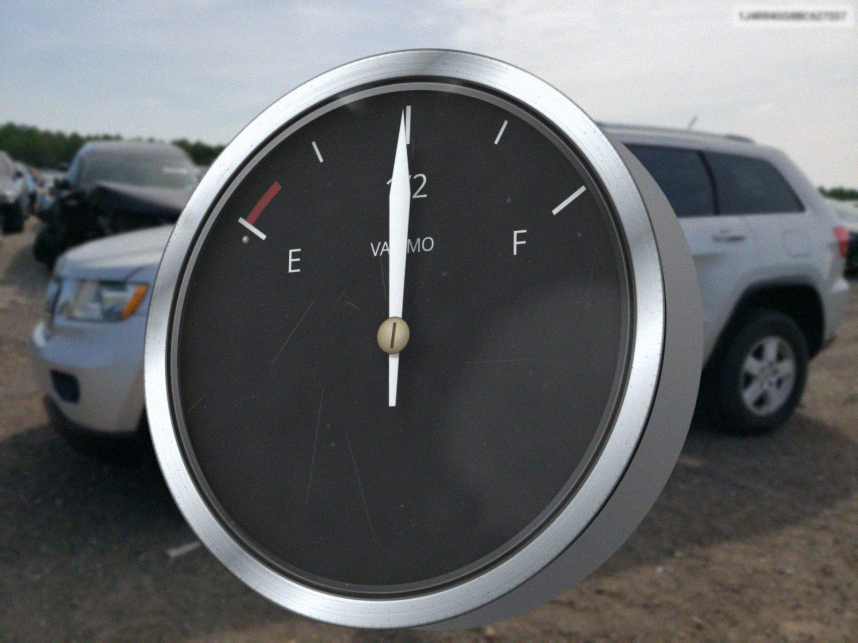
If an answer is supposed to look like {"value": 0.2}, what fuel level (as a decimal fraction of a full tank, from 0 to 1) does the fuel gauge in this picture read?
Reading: {"value": 0.5}
